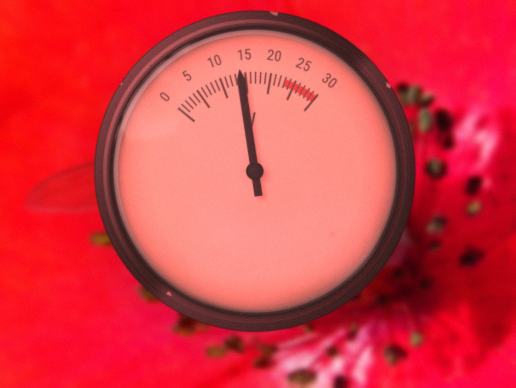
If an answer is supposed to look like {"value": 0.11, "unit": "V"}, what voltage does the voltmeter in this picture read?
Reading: {"value": 14, "unit": "V"}
